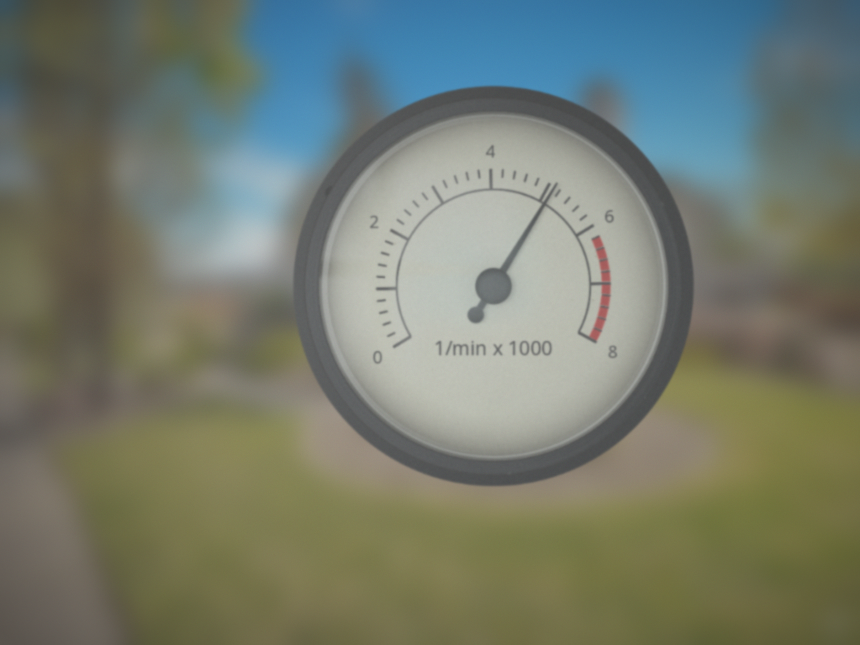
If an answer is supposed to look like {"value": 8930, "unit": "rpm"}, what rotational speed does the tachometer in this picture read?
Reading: {"value": 5100, "unit": "rpm"}
